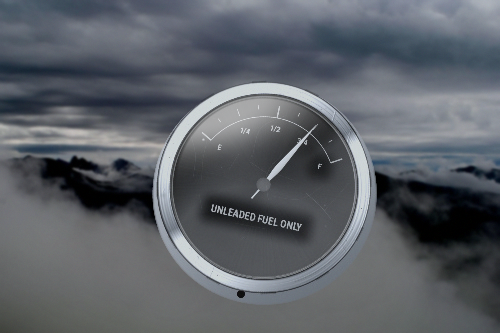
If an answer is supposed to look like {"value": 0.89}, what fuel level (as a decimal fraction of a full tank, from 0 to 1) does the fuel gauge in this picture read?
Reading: {"value": 0.75}
